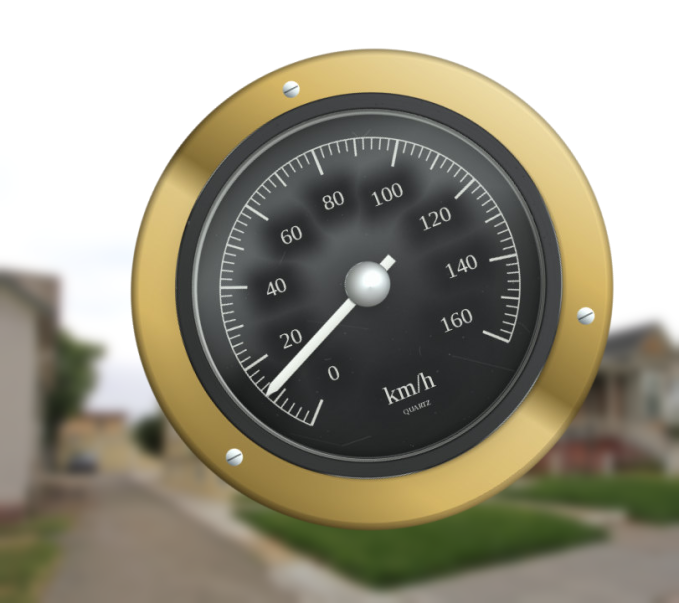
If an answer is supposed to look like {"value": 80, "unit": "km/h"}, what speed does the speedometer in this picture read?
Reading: {"value": 12, "unit": "km/h"}
